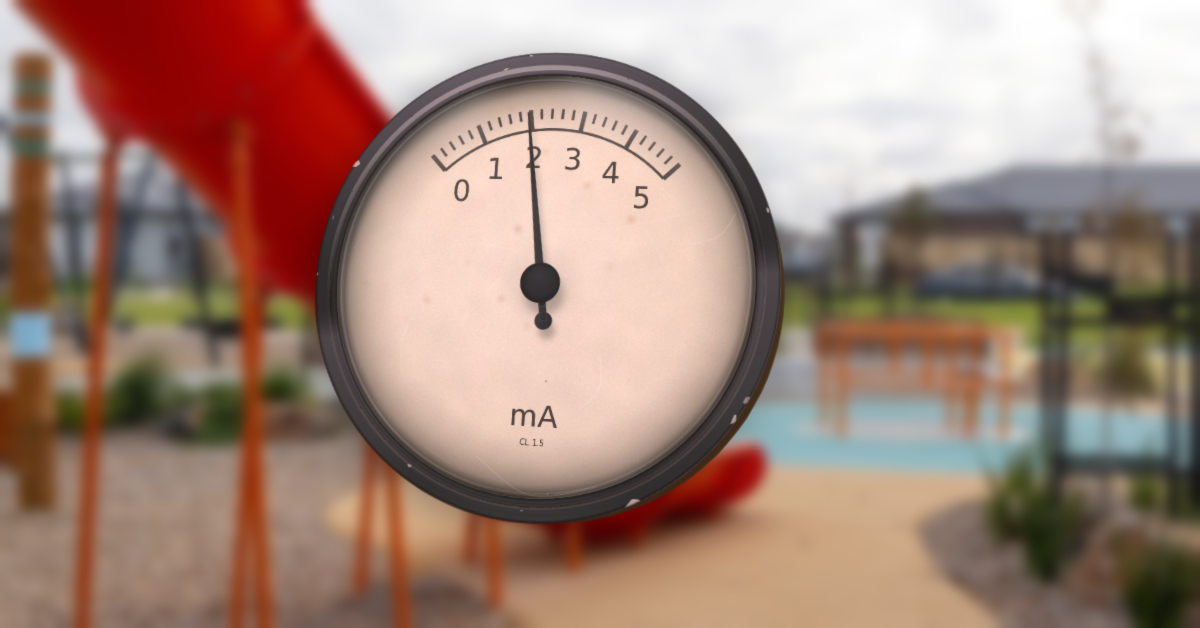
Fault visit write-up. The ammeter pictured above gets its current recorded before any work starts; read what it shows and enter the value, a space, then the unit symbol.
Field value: 2 mA
